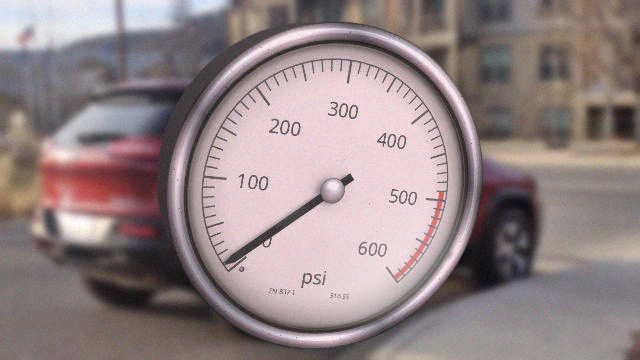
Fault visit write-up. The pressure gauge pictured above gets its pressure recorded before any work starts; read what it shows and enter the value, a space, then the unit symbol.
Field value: 10 psi
